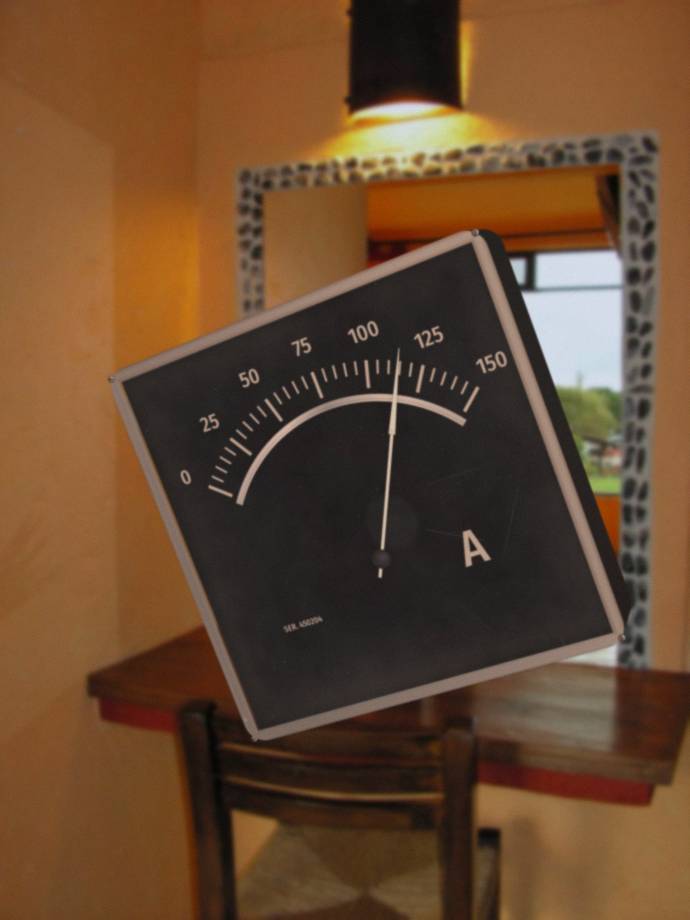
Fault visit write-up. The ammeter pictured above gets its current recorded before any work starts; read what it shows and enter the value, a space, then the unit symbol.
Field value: 115 A
